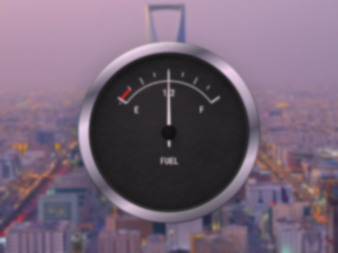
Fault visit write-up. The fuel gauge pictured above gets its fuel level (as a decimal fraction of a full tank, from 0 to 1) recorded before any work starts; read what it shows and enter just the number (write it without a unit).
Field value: 0.5
